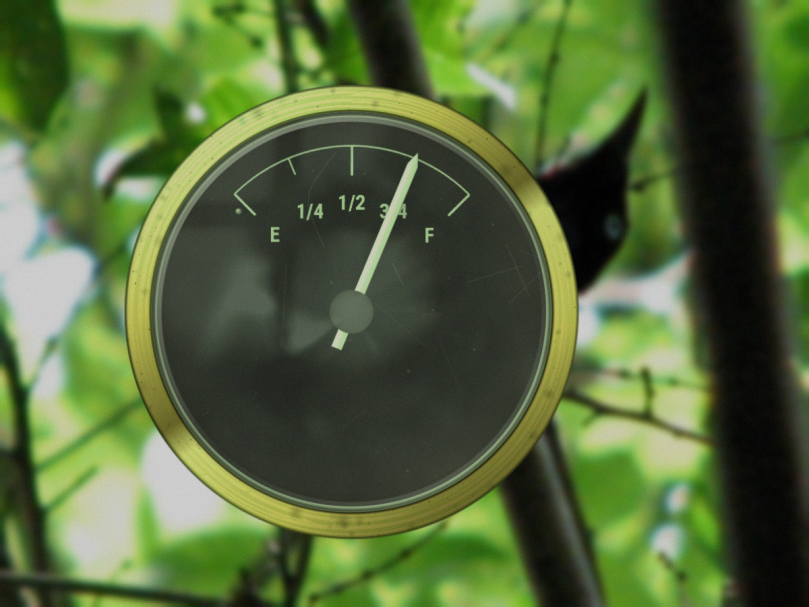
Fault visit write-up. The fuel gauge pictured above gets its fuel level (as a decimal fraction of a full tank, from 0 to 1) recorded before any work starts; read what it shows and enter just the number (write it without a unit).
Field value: 0.75
